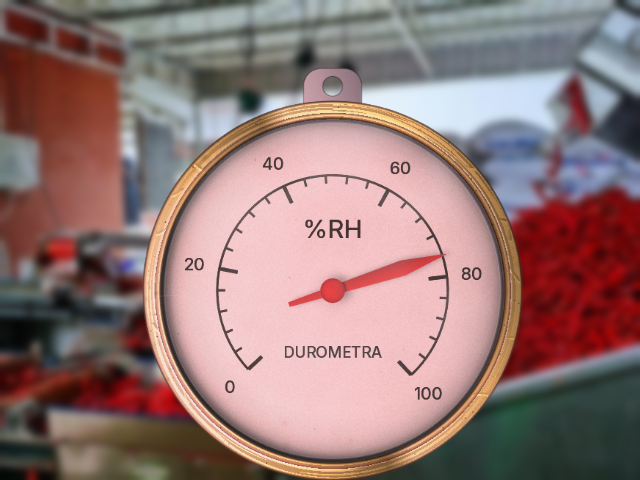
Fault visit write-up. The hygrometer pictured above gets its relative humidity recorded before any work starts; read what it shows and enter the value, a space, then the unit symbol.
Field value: 76 %
